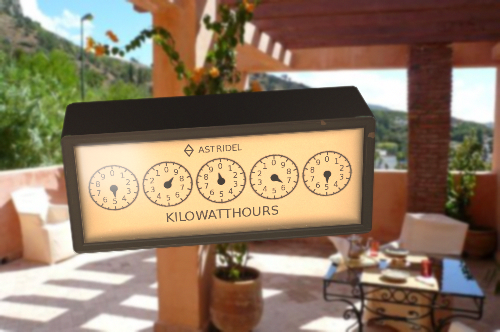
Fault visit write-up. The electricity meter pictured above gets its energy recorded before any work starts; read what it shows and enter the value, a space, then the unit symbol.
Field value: 48965 kWh
